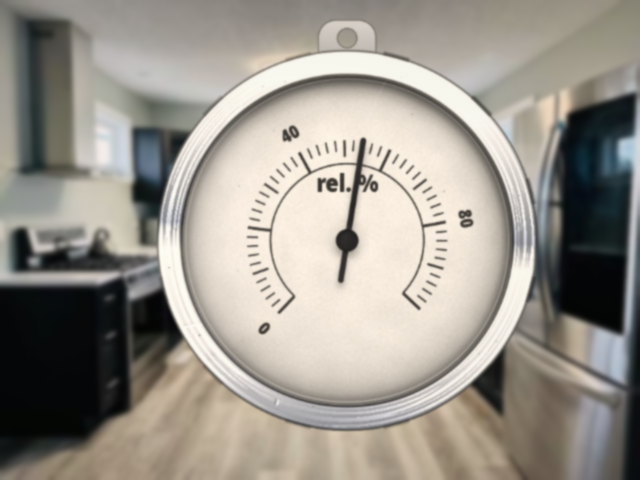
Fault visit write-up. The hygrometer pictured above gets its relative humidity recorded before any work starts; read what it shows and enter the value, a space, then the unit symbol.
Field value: 54 %
